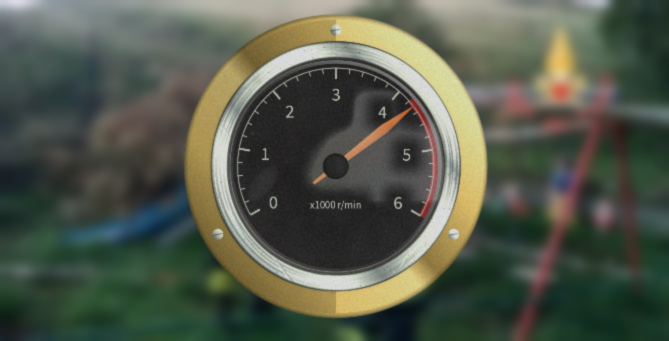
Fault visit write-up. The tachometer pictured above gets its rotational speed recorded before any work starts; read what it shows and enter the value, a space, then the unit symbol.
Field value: 4300 rpm
